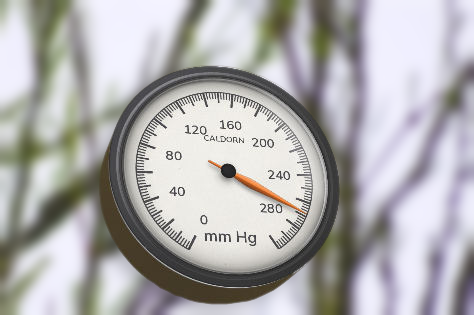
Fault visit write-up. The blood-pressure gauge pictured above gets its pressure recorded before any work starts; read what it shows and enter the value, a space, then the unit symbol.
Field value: 270 mmHg
